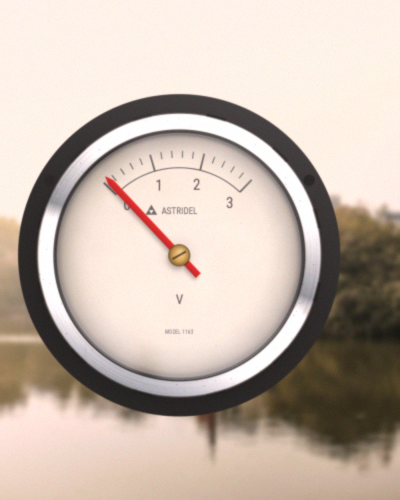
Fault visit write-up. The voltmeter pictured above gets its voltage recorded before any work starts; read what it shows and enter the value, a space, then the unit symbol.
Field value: 0.1 V
